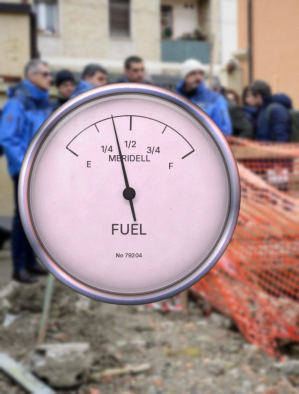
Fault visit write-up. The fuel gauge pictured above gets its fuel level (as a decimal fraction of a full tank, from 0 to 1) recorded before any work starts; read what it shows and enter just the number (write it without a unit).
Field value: 0.375
